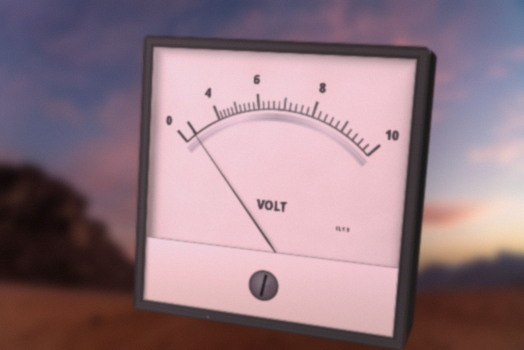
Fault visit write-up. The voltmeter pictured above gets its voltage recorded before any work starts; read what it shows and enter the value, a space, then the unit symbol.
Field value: 2 V
